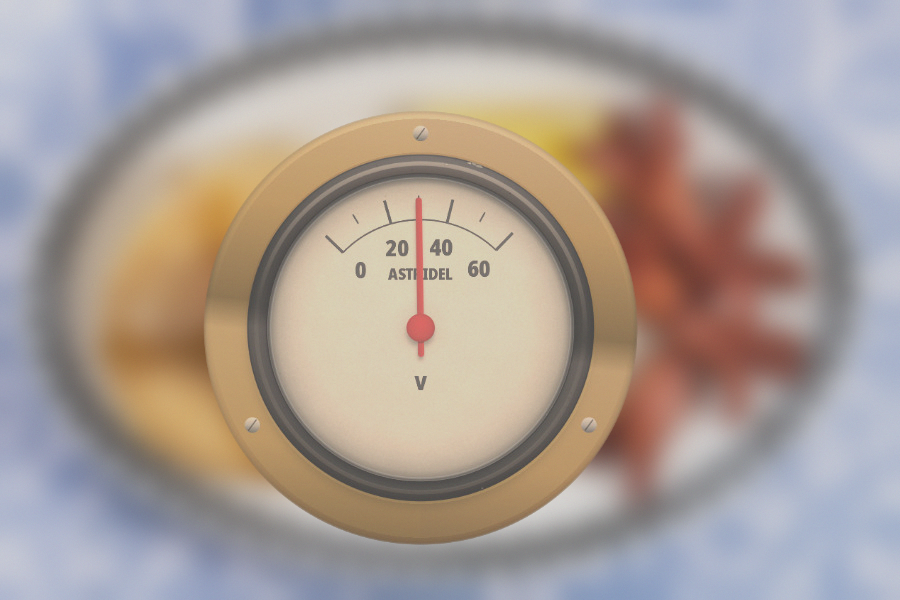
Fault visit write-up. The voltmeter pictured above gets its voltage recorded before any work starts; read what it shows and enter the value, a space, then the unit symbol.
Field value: 30 V
